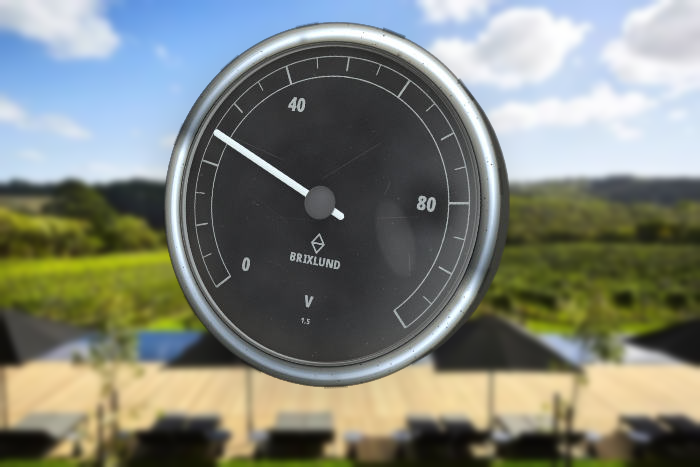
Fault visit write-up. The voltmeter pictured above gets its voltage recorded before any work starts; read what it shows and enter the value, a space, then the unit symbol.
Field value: 25 V
